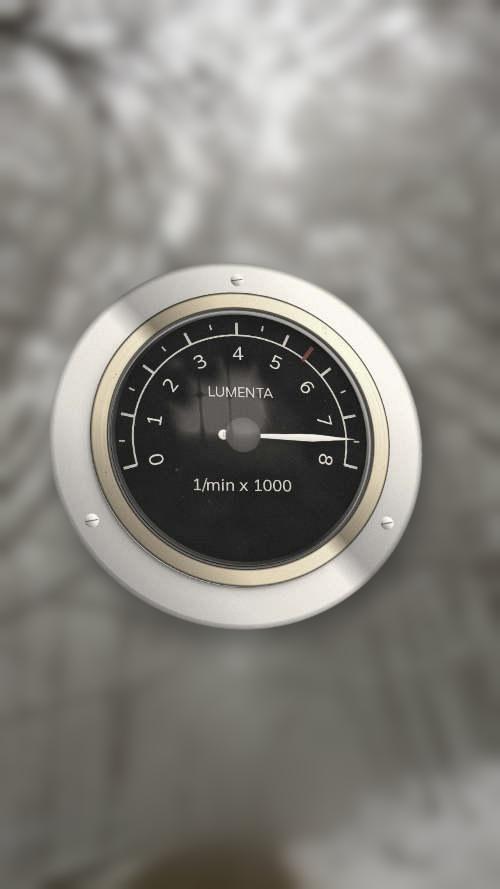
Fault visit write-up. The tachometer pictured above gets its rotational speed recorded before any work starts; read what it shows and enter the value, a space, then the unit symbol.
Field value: 7500 rpm
